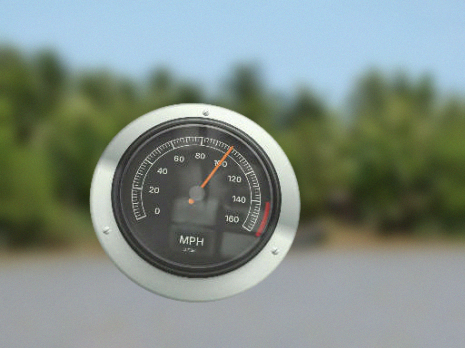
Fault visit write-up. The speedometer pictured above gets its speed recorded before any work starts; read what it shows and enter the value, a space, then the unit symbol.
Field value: 100 mph
